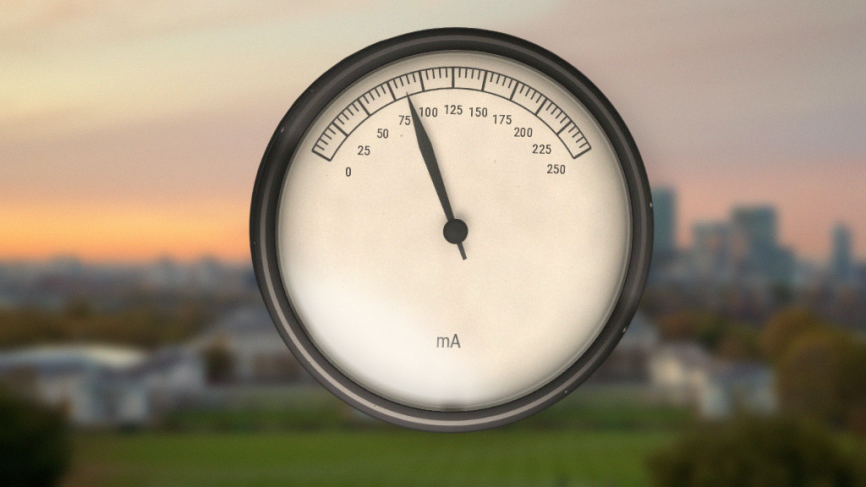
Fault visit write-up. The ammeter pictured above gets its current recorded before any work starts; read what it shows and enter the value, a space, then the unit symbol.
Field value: 85 mA
